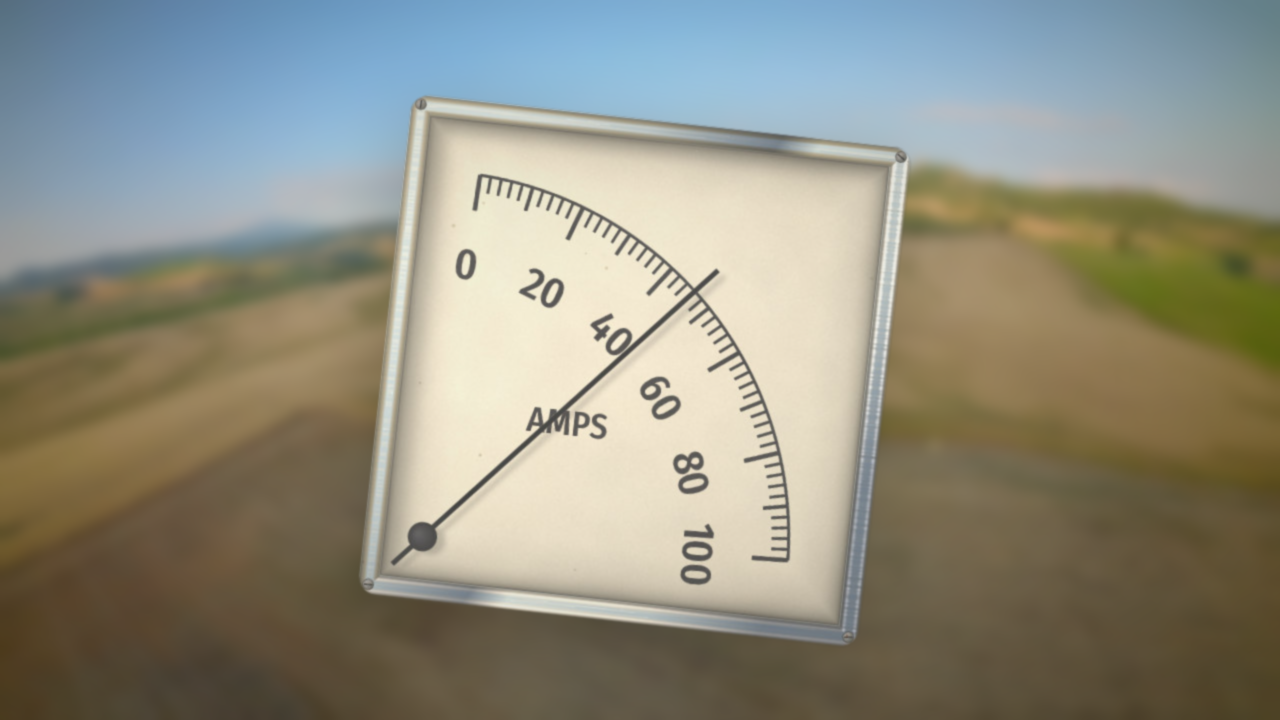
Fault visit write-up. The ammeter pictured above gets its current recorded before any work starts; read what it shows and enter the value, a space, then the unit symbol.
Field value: 46 A
